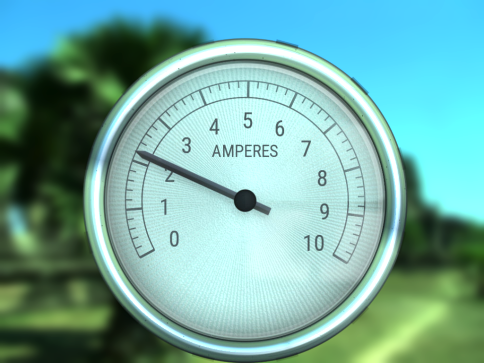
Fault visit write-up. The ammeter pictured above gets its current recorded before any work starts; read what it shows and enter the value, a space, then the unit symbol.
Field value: 2.2 A
